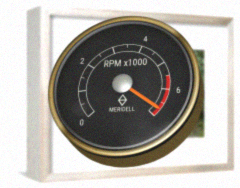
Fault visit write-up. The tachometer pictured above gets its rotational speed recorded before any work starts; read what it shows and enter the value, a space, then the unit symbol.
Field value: 6750 rpm
